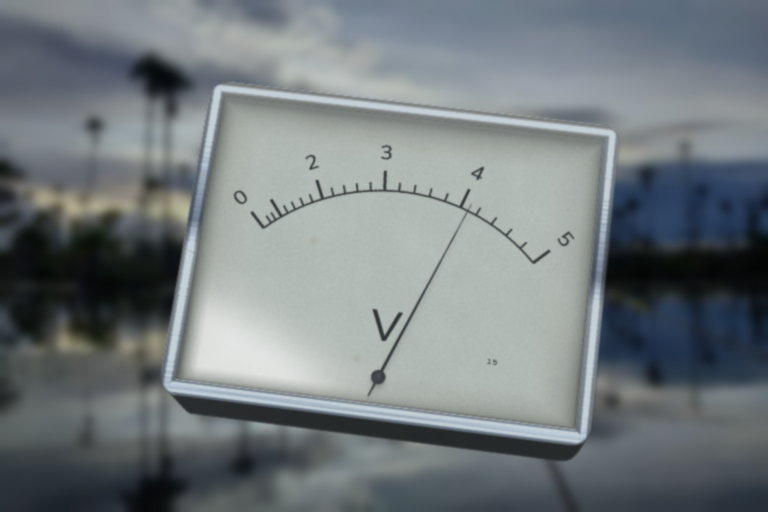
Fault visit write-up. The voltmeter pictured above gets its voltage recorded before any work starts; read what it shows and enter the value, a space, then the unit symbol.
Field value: 4.1 V
